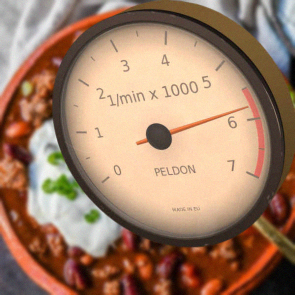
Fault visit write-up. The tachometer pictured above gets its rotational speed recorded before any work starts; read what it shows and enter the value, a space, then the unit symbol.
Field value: 5750 rpm
